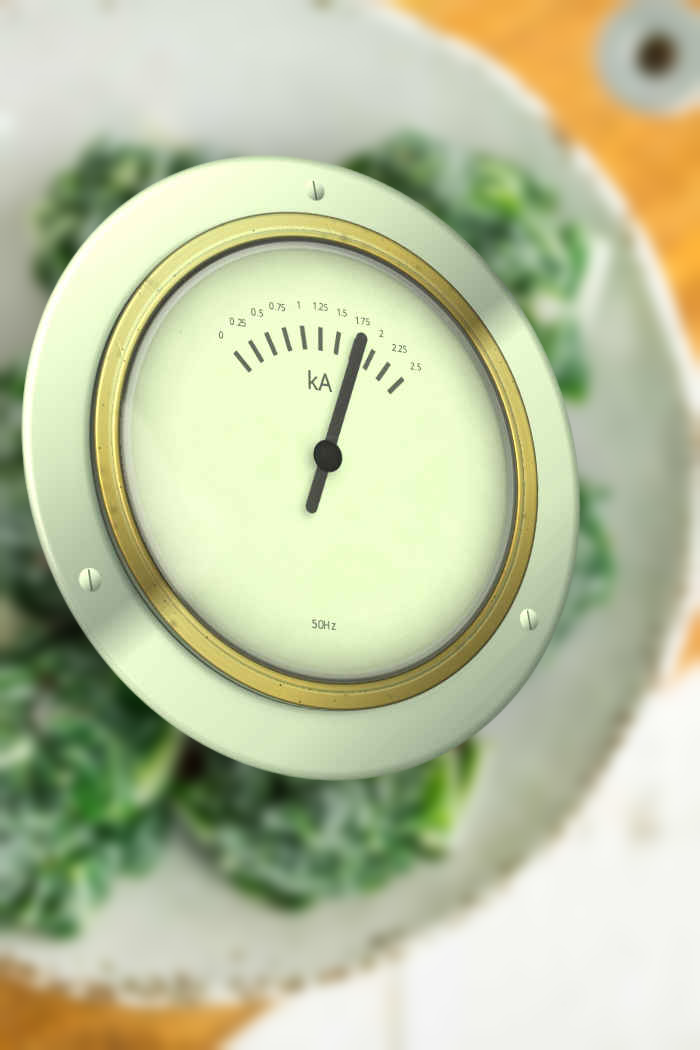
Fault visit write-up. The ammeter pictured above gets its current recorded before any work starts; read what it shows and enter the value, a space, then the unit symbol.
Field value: 1.75 kA
